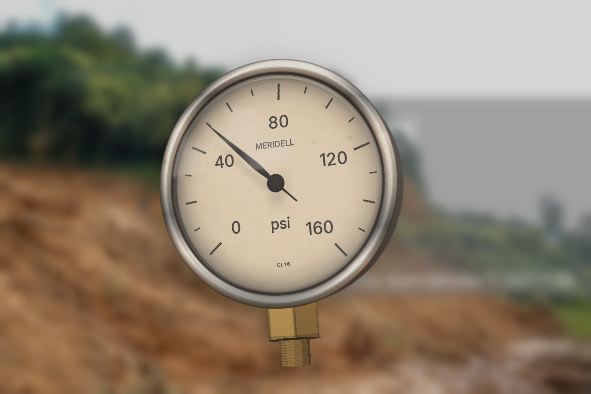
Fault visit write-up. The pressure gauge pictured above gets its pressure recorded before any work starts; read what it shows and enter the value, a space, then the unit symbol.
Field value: 50 psi
